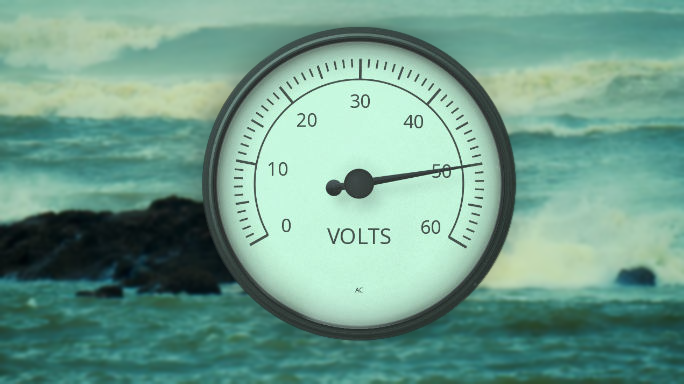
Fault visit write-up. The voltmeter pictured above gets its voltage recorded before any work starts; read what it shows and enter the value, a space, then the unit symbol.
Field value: 50 V
